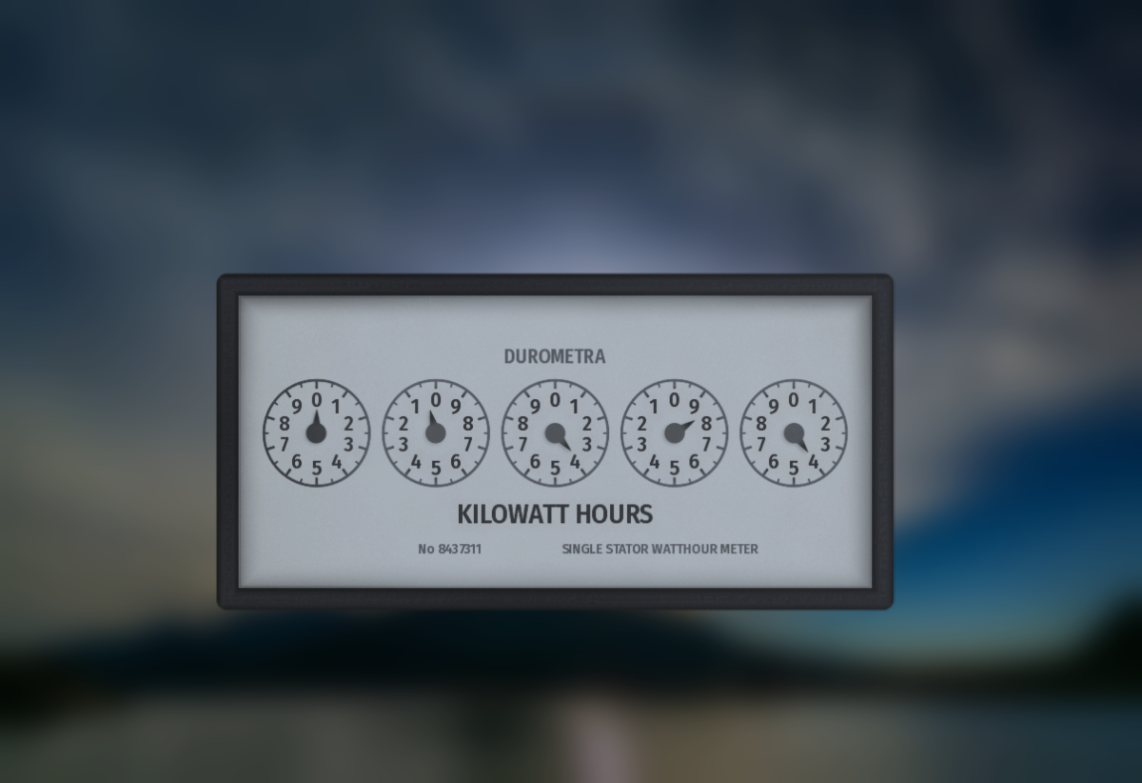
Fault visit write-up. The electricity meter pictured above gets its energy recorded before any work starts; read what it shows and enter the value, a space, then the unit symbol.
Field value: 384 kWh
